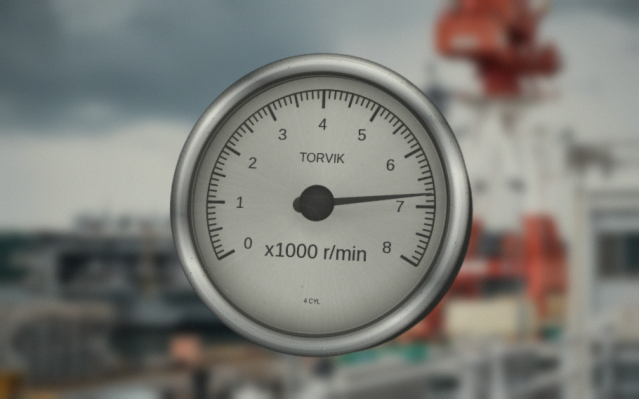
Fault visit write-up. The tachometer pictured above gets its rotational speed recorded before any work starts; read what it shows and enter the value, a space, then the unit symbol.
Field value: 6800 rpm
